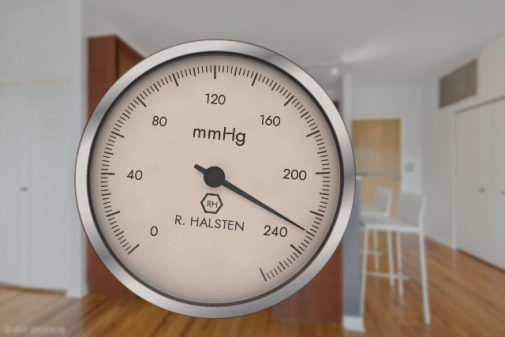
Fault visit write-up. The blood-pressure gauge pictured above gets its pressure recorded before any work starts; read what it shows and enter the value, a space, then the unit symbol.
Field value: 230 mmHg
